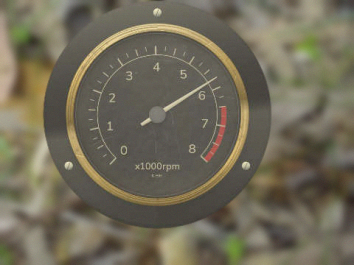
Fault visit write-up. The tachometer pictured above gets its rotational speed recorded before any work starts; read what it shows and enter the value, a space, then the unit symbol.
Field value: 5750 rpm
